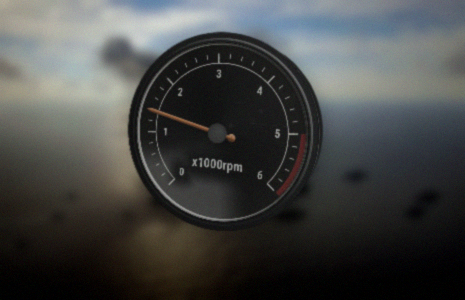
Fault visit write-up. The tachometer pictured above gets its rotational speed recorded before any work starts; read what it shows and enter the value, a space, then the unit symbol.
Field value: 1400 rpm
